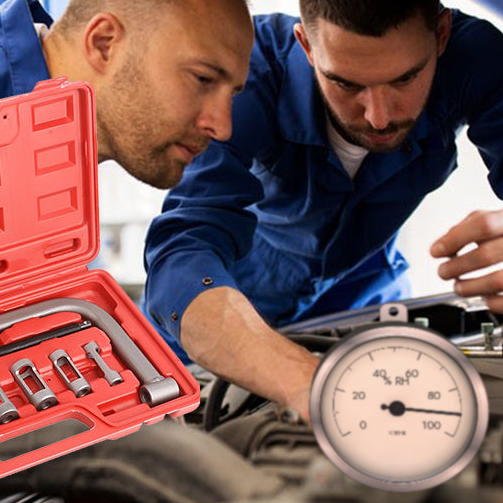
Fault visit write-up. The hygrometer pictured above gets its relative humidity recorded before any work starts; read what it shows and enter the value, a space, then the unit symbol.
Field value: 90 %
